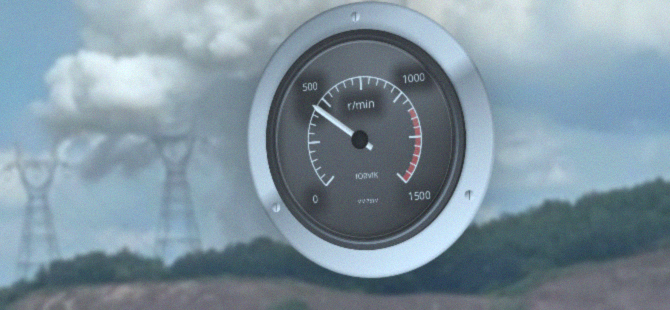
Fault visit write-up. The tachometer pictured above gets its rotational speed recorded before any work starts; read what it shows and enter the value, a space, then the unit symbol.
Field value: 450 rpm
